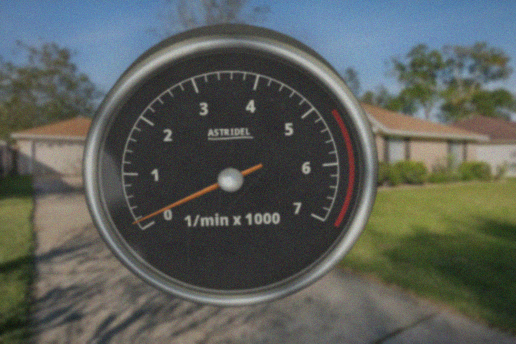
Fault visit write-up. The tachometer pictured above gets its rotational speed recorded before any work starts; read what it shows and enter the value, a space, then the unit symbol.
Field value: 200 rpm
